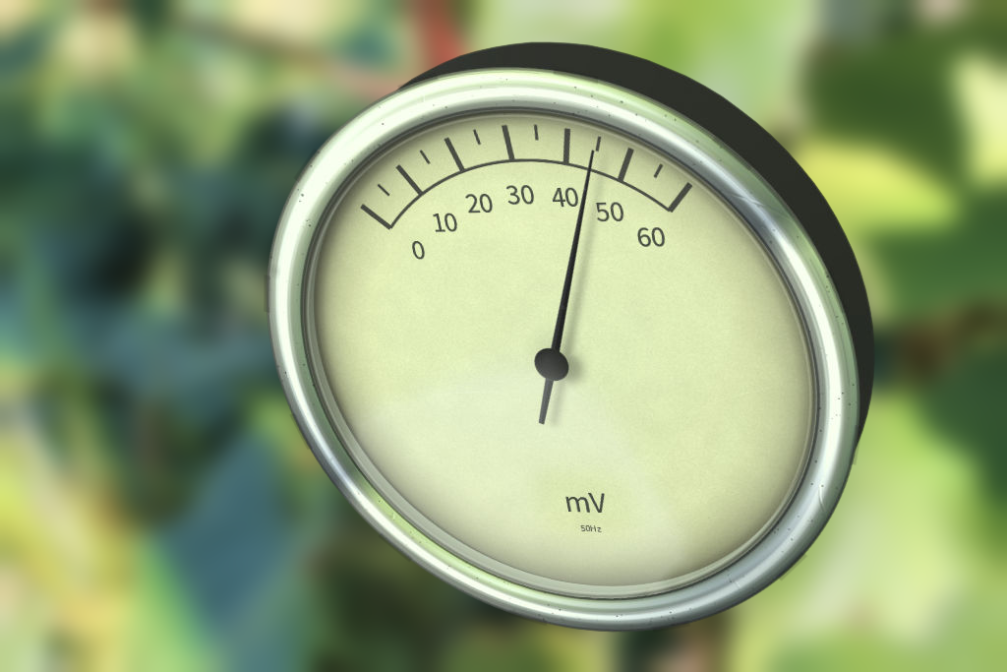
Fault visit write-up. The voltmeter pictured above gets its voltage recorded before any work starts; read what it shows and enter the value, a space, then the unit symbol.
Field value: 45 mV
